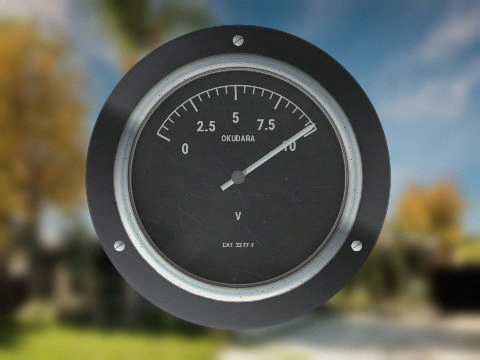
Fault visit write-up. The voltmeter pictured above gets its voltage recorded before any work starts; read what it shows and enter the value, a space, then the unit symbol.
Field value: 9.75 V
